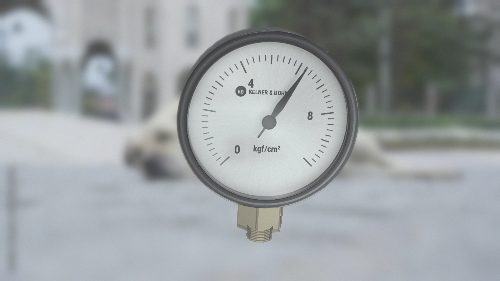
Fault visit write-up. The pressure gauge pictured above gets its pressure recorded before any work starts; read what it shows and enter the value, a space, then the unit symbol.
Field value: 6.2 kg/cm²
